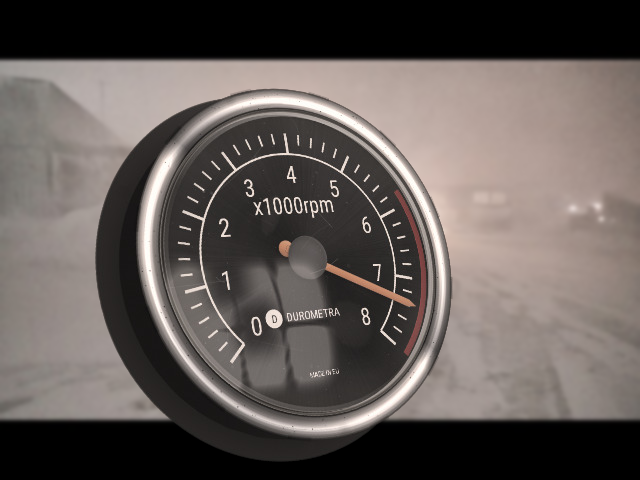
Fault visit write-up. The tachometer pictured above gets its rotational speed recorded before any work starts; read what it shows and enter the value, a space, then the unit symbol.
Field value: 7400 rpm
